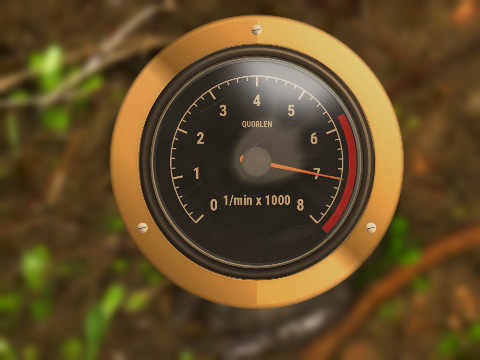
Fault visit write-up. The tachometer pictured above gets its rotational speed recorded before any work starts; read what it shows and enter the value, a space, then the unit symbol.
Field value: 7000 rpm
